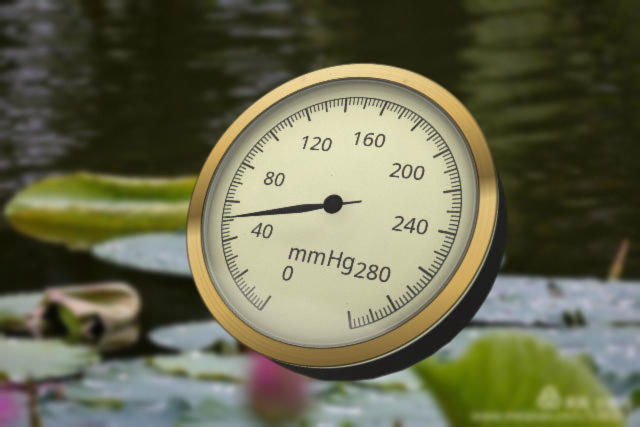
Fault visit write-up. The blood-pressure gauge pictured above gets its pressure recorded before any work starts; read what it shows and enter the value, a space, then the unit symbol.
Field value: 50 mmHg
